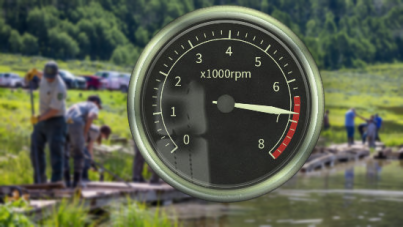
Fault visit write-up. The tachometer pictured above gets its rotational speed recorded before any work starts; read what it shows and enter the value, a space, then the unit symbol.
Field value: 6800 rpm
